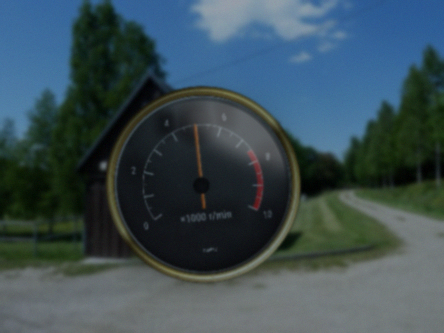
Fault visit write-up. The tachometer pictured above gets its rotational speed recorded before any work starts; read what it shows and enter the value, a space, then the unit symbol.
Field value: 5000 rpm
